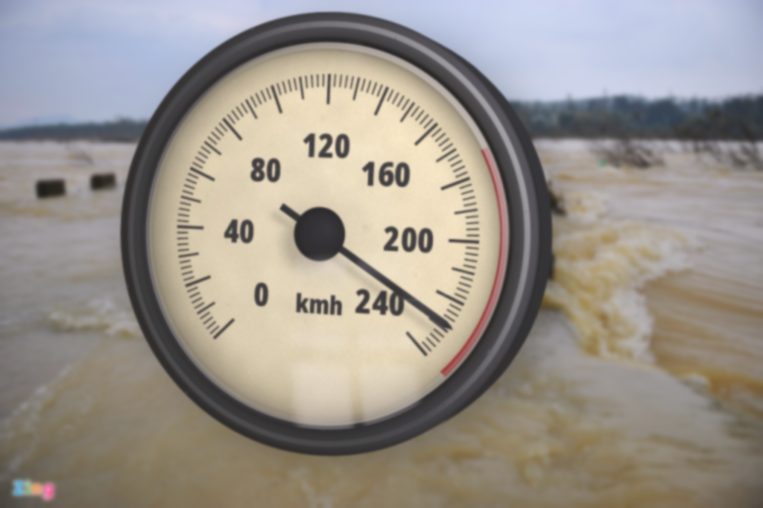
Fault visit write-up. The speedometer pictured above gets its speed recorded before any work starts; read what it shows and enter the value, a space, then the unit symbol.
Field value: 228 km/h
